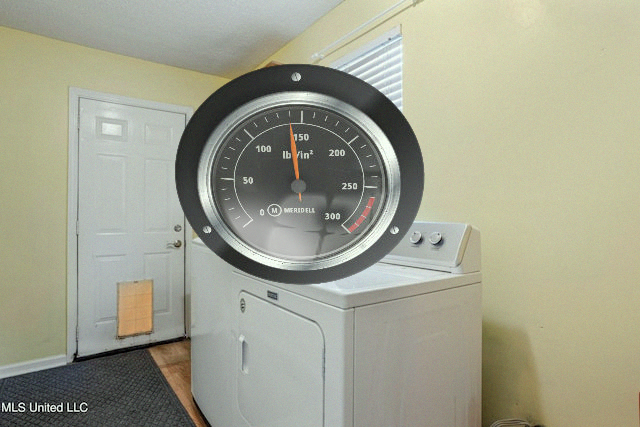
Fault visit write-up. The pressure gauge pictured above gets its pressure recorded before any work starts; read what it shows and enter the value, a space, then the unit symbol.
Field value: 140 psi
